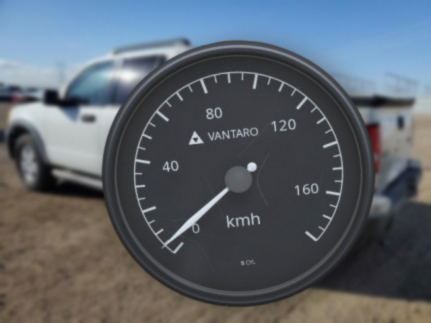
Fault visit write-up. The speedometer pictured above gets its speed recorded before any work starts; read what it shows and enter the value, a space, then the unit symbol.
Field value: 5 km/h
